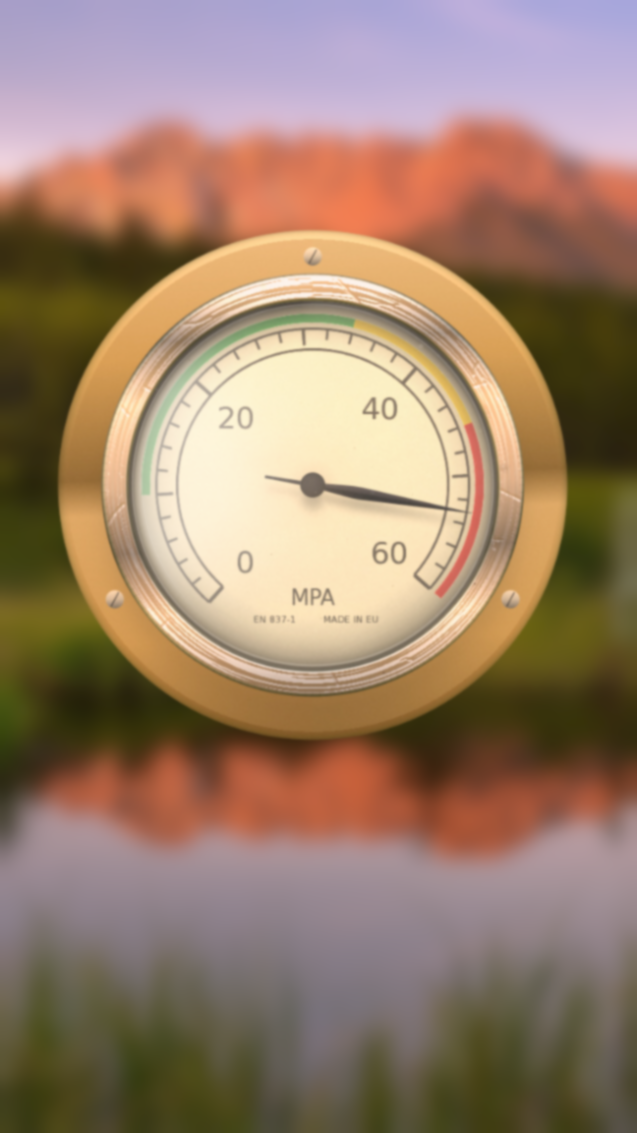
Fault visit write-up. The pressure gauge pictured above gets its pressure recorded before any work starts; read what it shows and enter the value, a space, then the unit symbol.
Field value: 53 MPa
